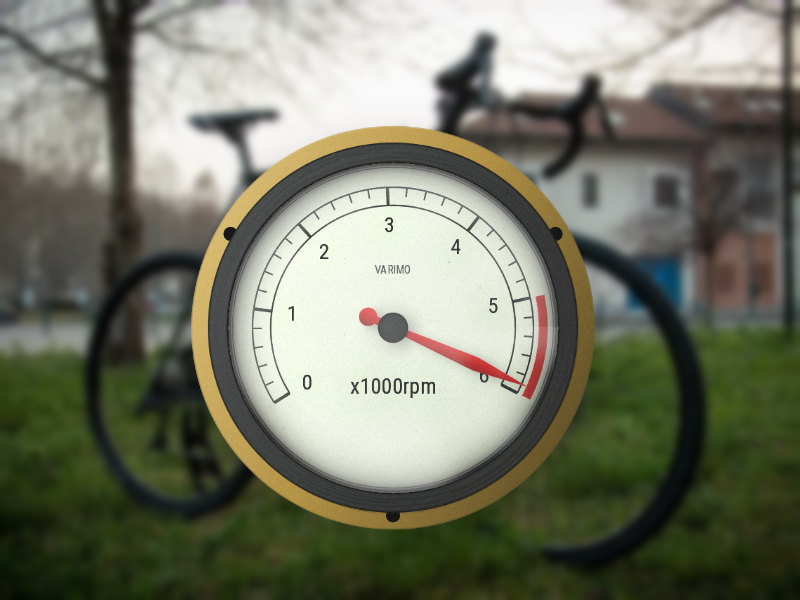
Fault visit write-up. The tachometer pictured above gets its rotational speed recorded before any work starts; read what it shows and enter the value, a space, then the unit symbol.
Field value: 5900 rpm
